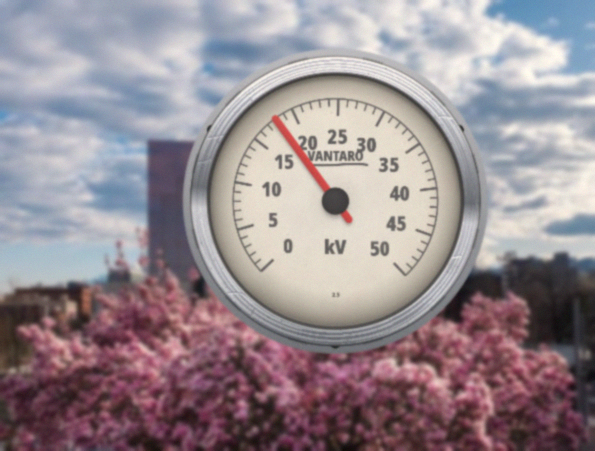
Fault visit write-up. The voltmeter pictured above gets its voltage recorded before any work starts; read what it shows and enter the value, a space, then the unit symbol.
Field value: 18 kV
